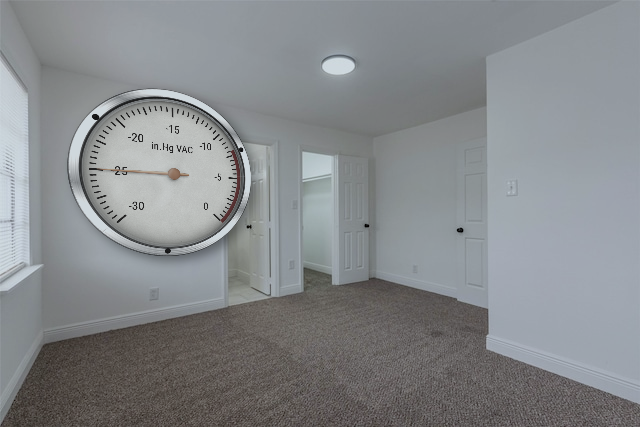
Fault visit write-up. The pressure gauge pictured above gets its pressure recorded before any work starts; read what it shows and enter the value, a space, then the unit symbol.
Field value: -25 inHg
